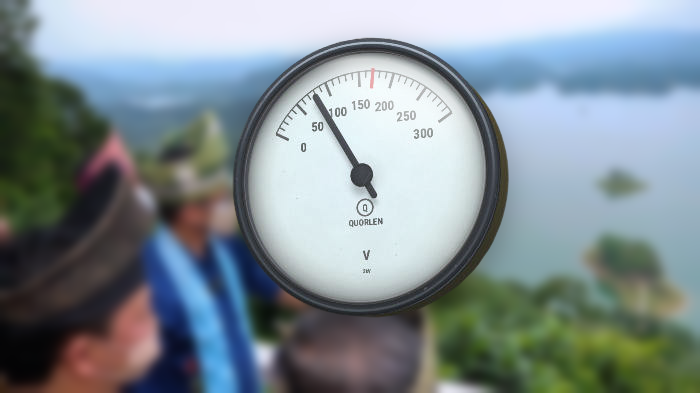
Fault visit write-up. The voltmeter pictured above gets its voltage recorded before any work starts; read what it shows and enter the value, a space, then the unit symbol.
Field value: 80 V
